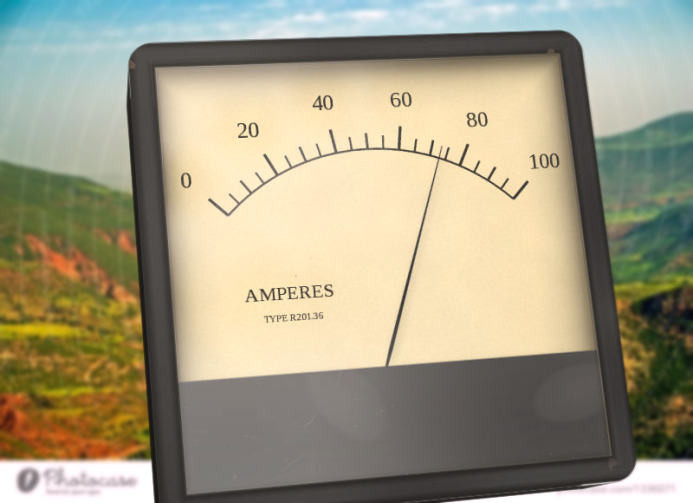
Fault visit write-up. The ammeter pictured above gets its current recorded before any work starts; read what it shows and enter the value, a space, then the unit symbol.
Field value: 72.5 A
